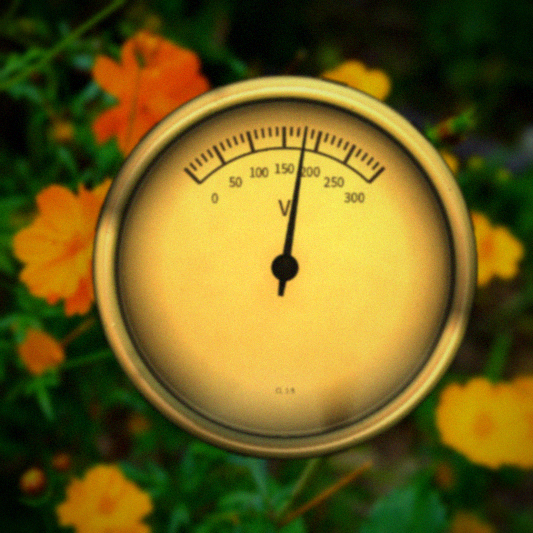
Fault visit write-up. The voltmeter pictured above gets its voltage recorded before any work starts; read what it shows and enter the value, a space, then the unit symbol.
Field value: 180 V
